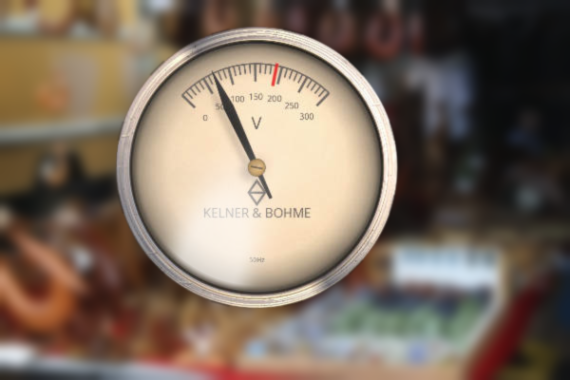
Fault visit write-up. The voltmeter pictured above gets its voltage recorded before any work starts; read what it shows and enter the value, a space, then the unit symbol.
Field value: 70 V
